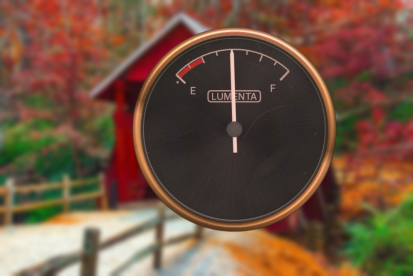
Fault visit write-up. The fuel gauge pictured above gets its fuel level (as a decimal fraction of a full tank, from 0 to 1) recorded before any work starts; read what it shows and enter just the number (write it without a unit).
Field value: 0.5
